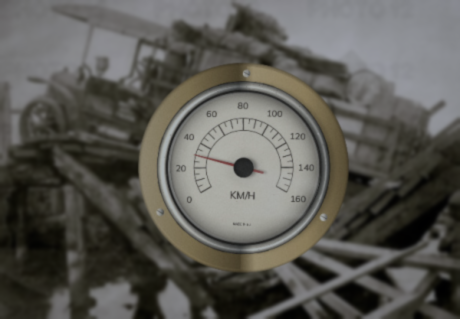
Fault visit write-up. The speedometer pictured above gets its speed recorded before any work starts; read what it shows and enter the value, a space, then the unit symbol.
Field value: 30 km/h
